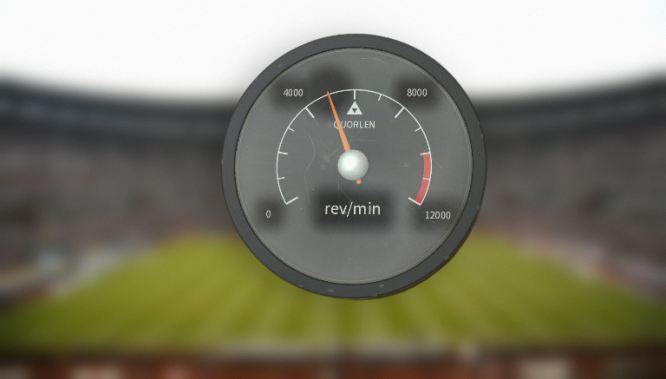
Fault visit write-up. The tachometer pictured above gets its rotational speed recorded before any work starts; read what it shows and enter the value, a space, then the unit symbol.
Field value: 5000 rpm
